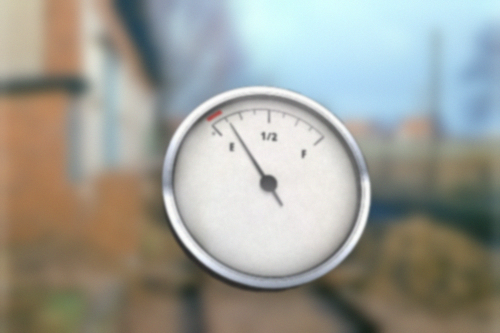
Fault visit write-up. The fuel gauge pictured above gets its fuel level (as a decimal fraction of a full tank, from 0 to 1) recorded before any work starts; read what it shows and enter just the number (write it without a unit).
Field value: 0.125
